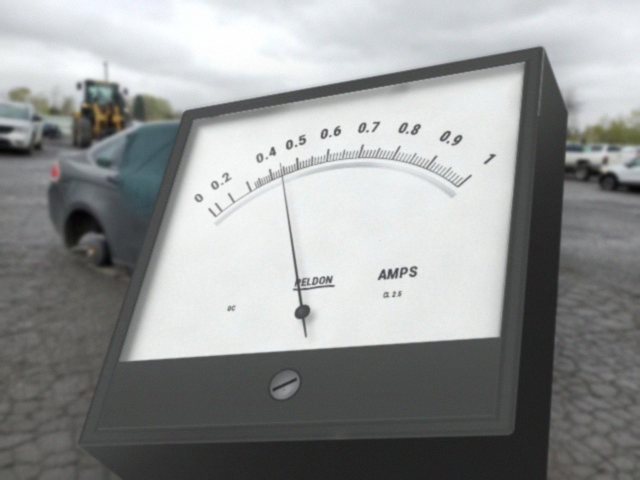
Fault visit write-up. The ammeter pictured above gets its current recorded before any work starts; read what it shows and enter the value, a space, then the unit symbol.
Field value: 0.45 A
